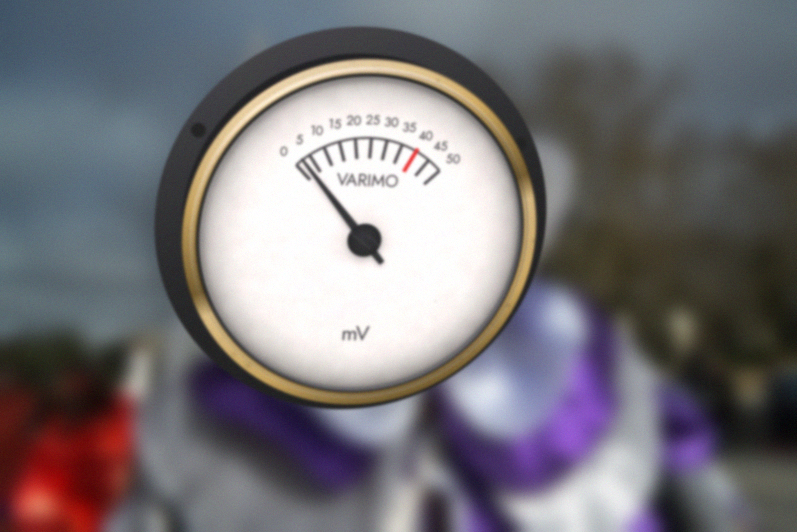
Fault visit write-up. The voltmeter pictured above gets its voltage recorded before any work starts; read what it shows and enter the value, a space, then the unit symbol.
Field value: 2.5 mV
